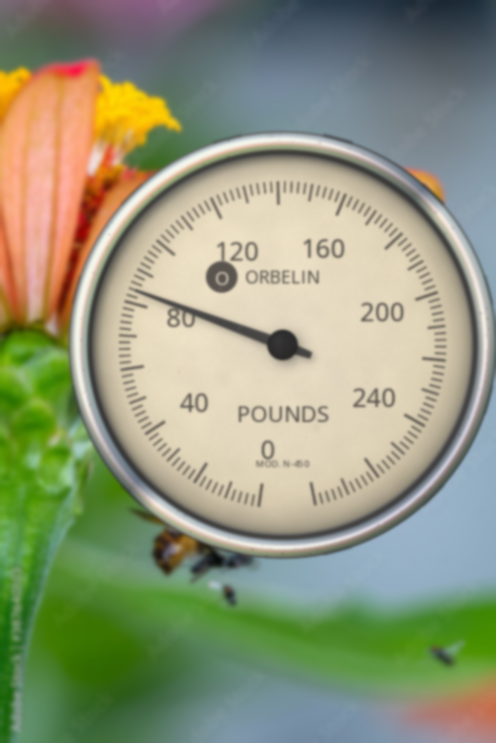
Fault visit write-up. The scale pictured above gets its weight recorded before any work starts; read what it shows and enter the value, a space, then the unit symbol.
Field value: 84 lb
